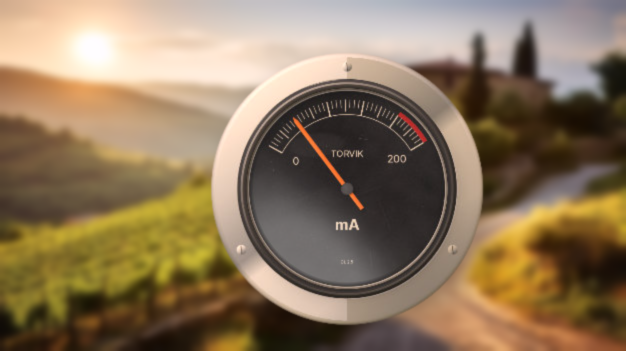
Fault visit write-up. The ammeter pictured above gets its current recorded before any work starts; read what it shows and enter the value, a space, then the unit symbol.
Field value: 40 mA
